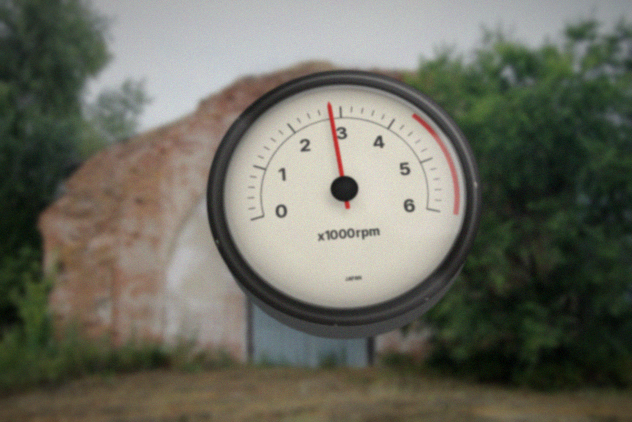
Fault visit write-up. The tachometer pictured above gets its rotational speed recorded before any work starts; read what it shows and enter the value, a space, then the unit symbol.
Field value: 2800 rpm
